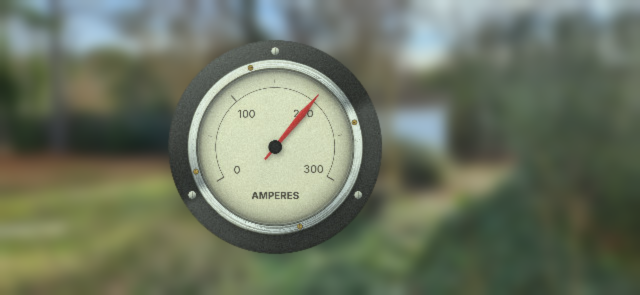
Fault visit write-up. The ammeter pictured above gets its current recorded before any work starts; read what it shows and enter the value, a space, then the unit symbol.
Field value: 200 A
